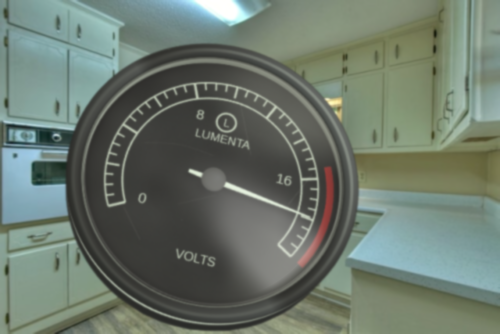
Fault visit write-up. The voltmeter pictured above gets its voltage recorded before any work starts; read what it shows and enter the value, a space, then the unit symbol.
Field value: 18 V
